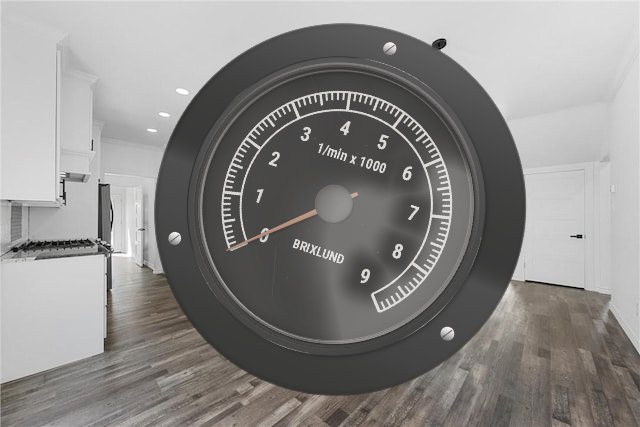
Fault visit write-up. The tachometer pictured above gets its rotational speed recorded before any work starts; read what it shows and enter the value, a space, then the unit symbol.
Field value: 0 rpm
